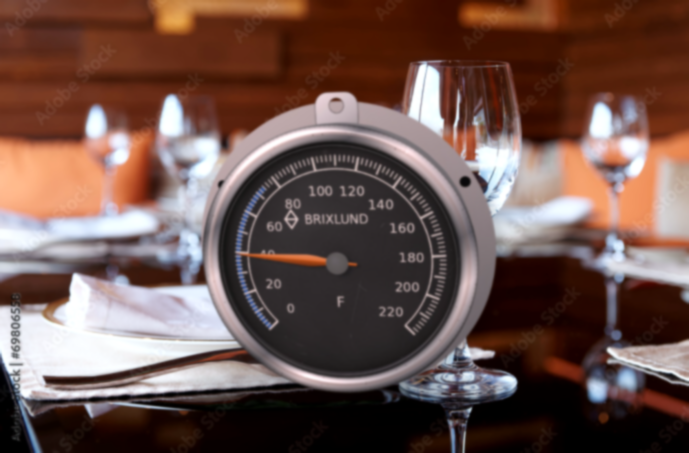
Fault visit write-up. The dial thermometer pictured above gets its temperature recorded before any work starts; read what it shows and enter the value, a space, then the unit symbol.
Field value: 40 °F
